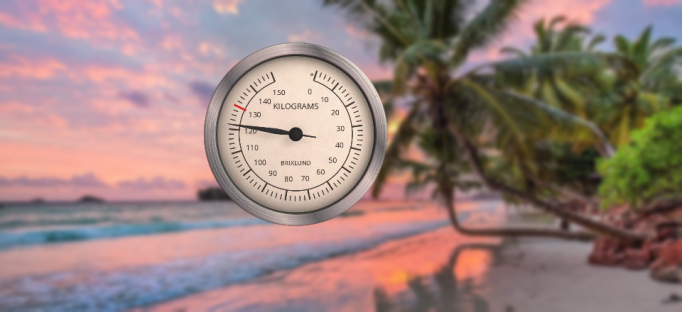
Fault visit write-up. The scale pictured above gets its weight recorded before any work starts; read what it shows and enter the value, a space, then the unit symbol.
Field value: 122 kg
